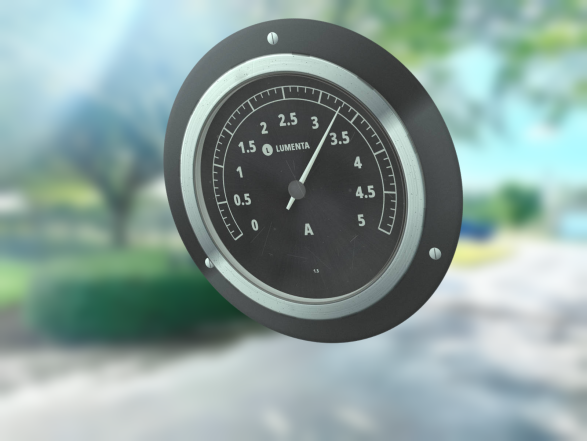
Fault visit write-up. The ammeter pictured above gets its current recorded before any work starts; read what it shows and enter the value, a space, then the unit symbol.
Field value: 3.3 A
